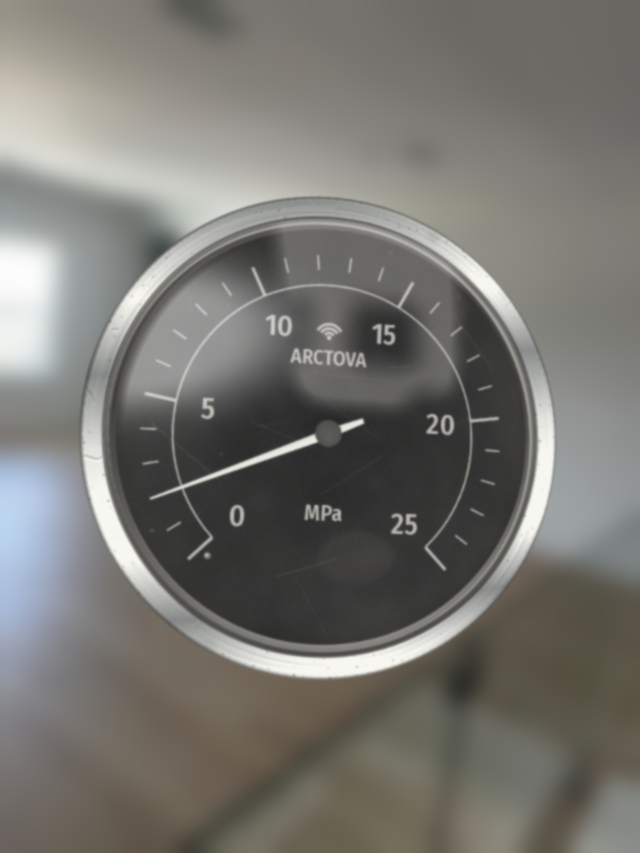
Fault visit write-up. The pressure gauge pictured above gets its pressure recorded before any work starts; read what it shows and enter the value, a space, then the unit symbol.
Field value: 2 MPa
